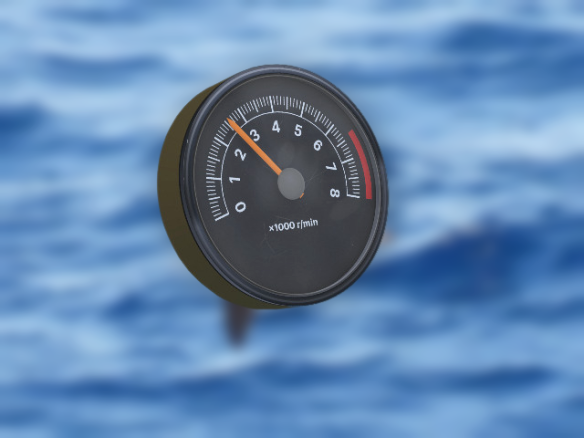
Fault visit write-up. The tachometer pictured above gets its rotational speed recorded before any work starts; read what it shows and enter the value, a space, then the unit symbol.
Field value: 2500 rpm
